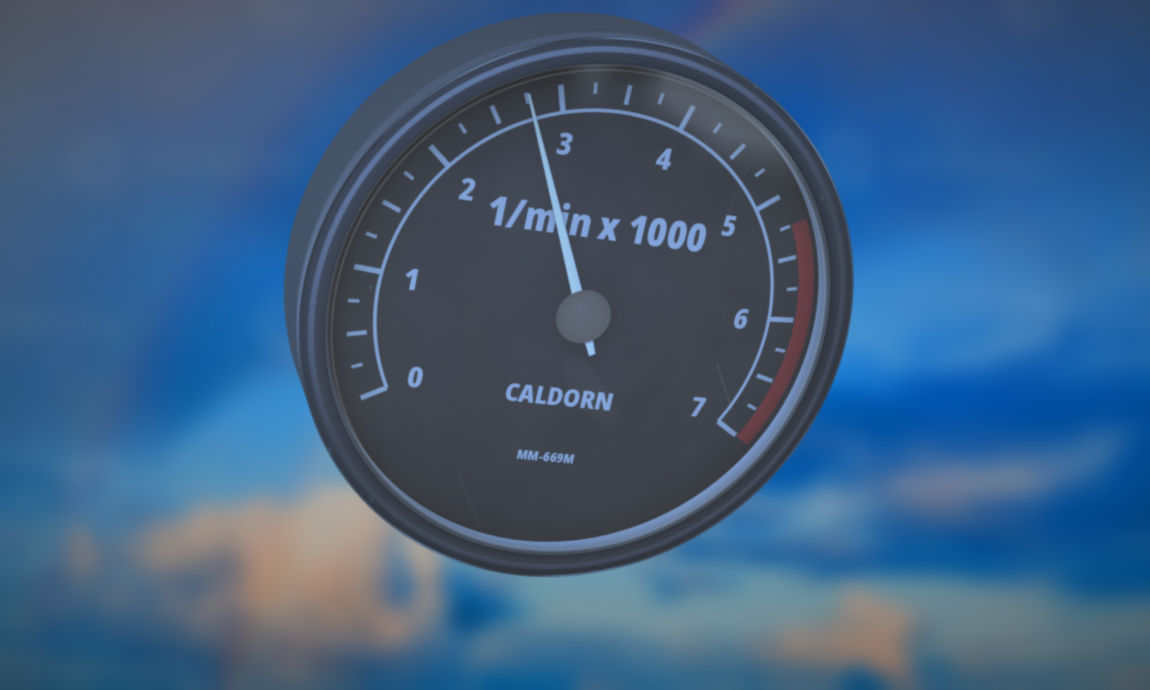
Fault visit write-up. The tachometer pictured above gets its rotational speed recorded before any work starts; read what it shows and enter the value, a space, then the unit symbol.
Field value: 2750 rpm
